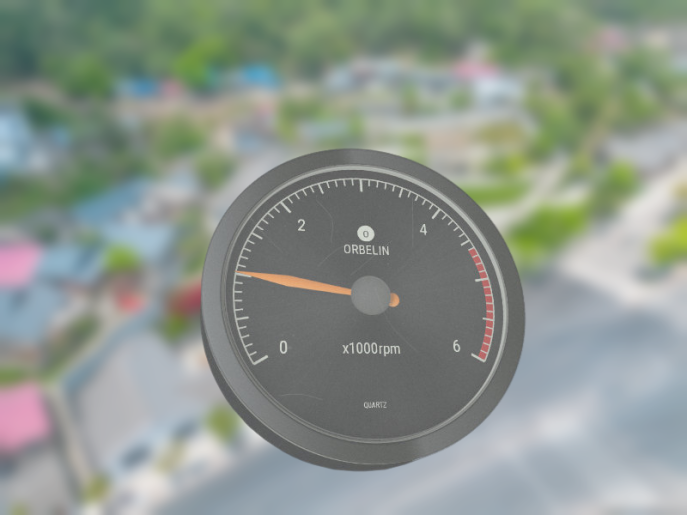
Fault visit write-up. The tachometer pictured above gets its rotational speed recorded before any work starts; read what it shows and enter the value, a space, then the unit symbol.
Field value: 1000 rpm
